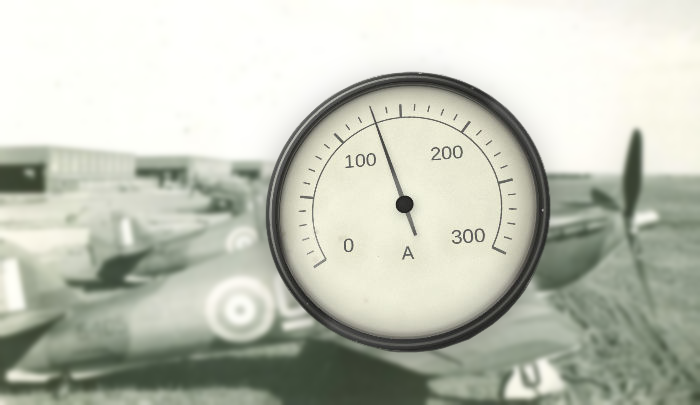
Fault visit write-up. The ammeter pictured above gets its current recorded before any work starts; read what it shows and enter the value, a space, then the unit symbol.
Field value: 130 A
